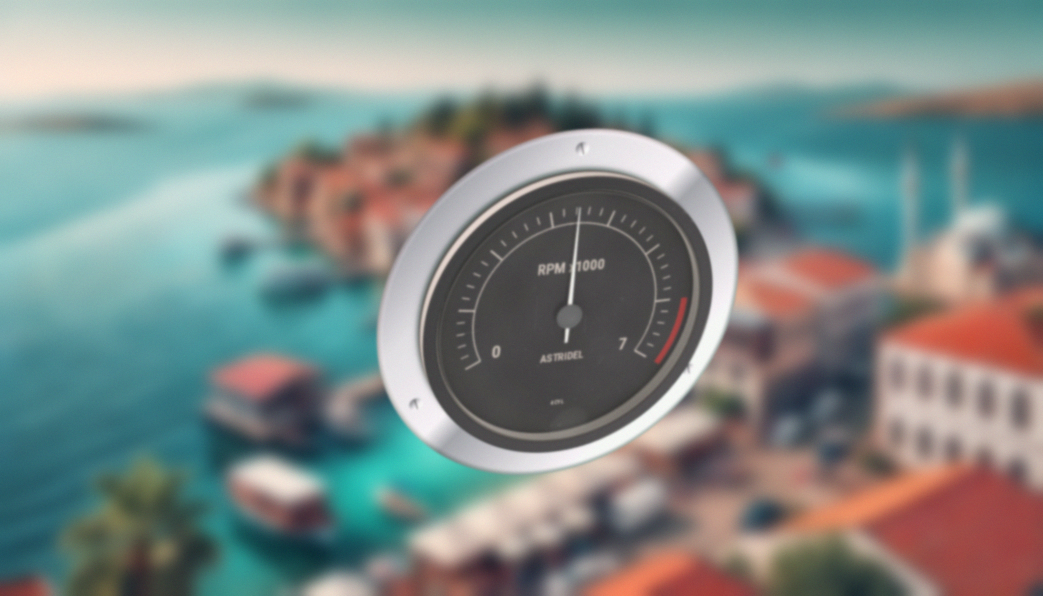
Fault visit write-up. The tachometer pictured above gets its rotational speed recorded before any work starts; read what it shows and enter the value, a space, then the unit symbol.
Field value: 3400 rpm
